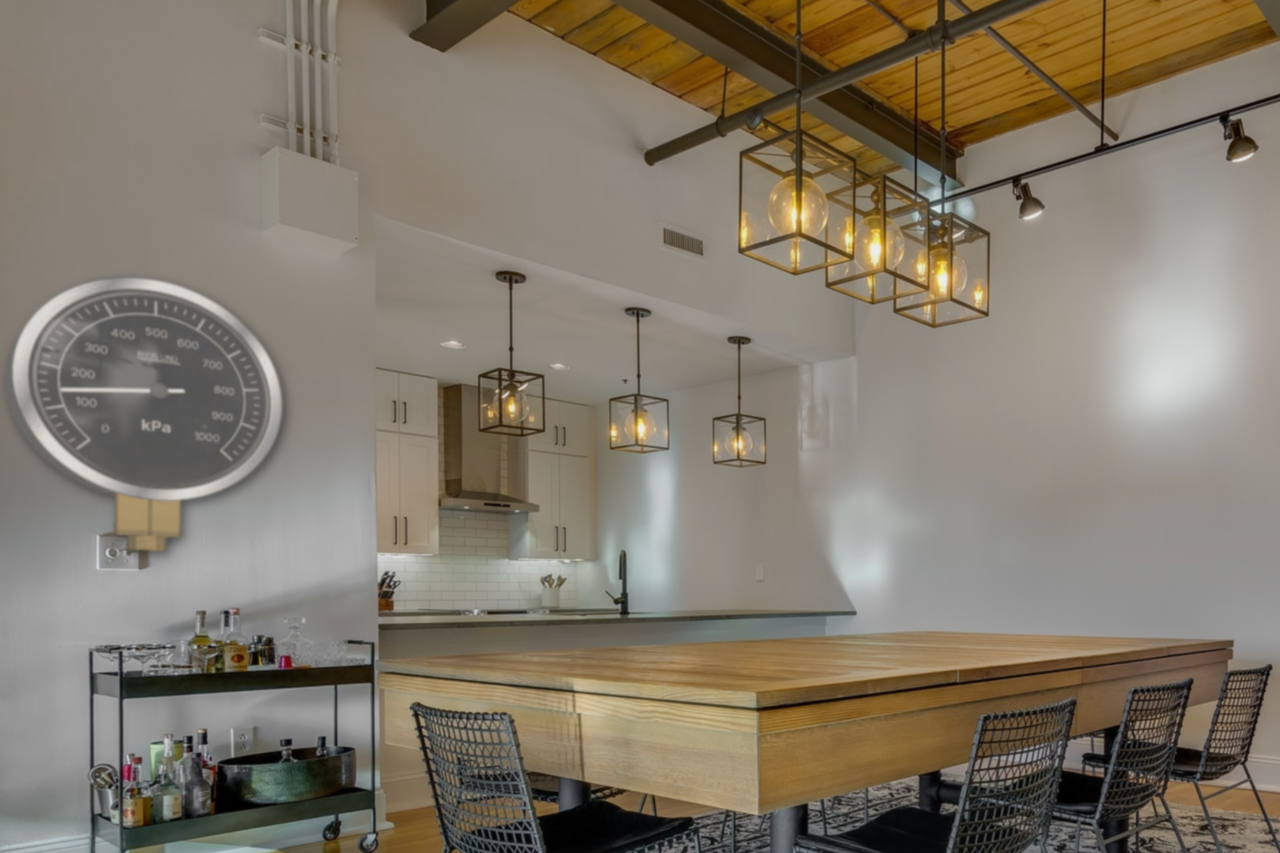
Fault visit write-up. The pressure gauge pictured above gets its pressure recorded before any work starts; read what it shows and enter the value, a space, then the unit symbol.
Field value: 140 kPa
